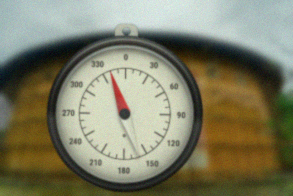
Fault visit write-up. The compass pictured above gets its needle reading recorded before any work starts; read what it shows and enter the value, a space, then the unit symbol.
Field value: 340 °
